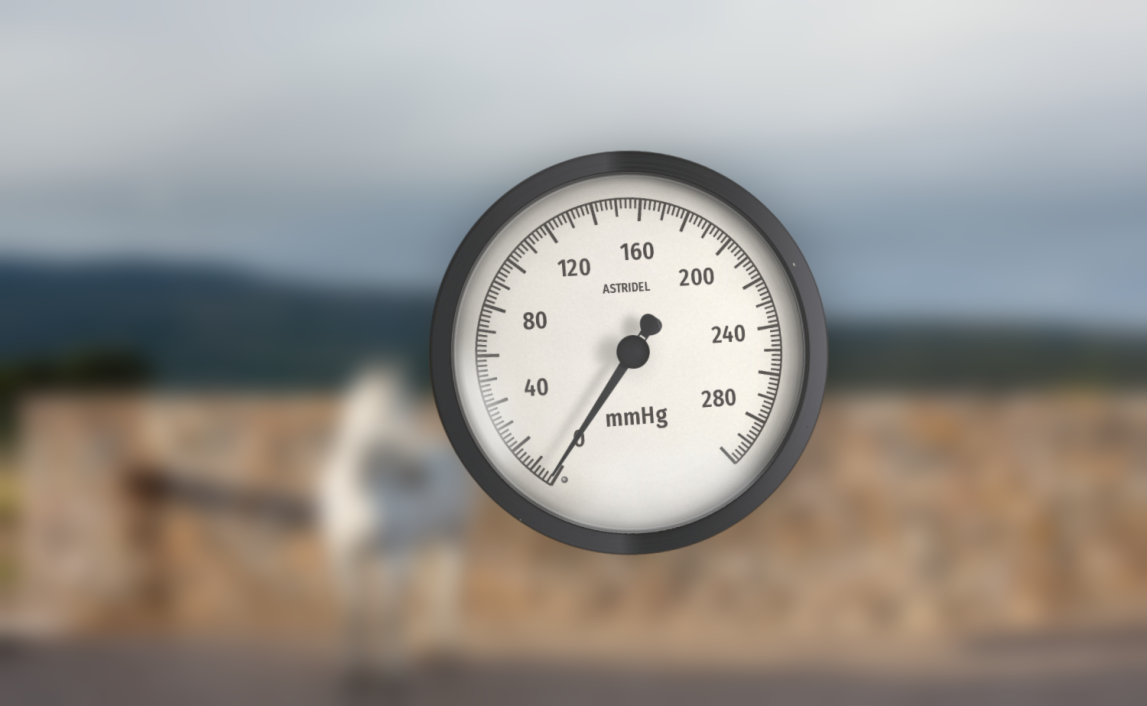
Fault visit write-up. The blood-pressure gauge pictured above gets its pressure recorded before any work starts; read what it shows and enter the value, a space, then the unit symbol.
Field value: 2 mmHg
